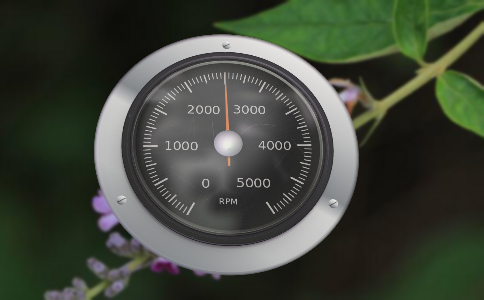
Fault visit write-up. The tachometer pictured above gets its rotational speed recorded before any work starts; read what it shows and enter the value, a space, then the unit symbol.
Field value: 2500 rpm
